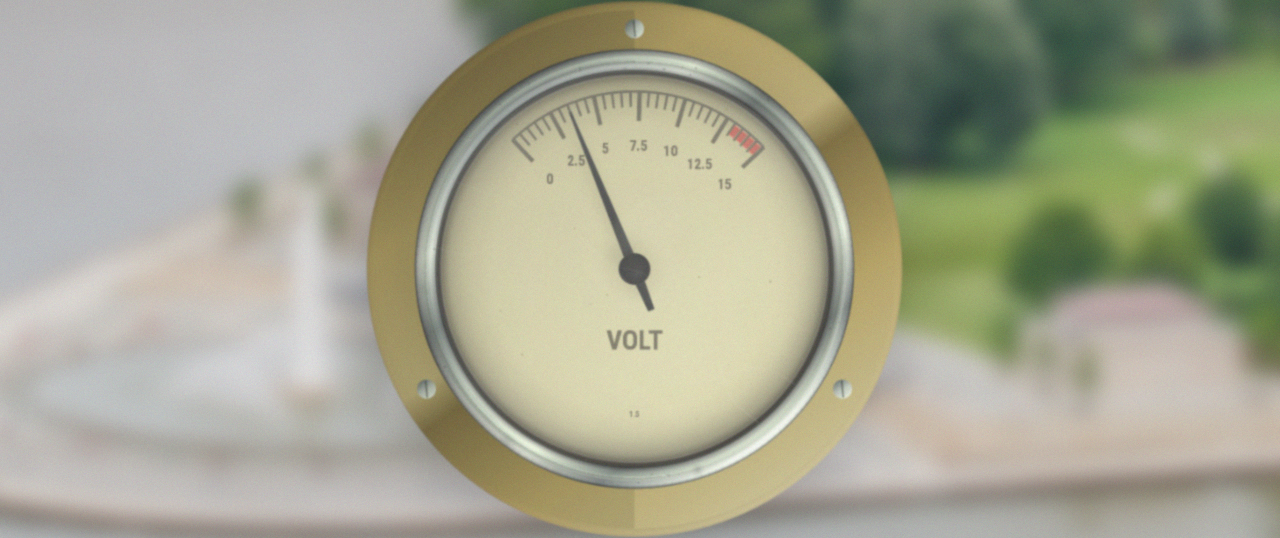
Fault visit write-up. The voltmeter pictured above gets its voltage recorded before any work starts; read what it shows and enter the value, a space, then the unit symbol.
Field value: 3.5 V
